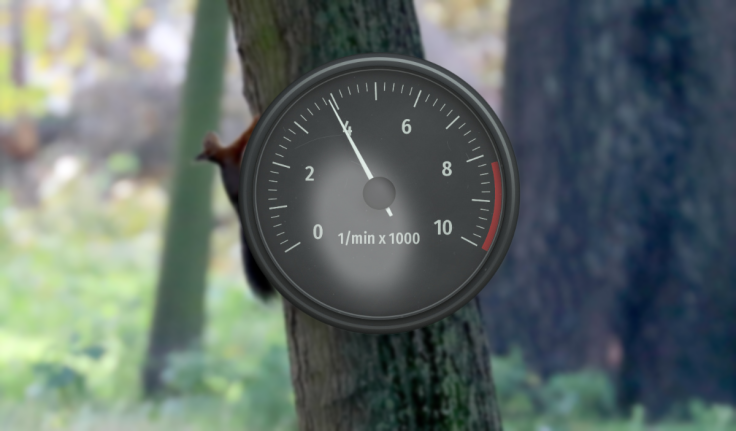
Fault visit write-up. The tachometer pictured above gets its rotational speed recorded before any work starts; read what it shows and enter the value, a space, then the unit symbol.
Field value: 3900 rpm
